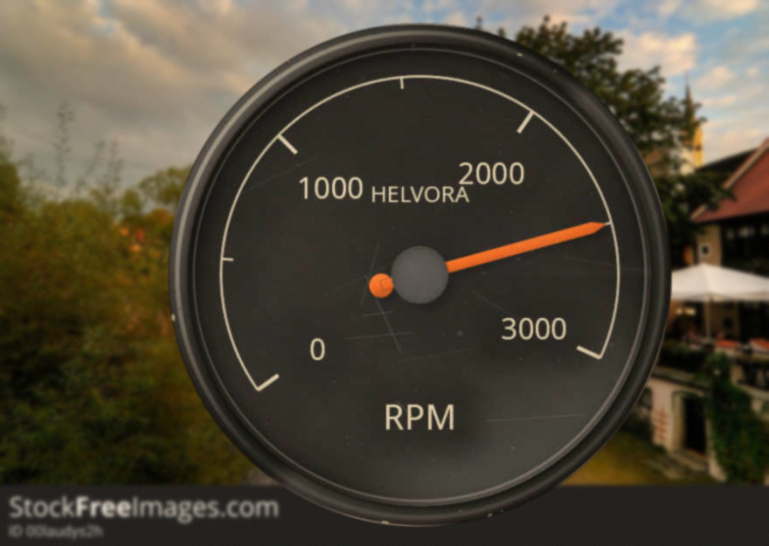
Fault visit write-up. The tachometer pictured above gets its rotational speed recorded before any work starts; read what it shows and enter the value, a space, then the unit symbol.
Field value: 2500 rpm
